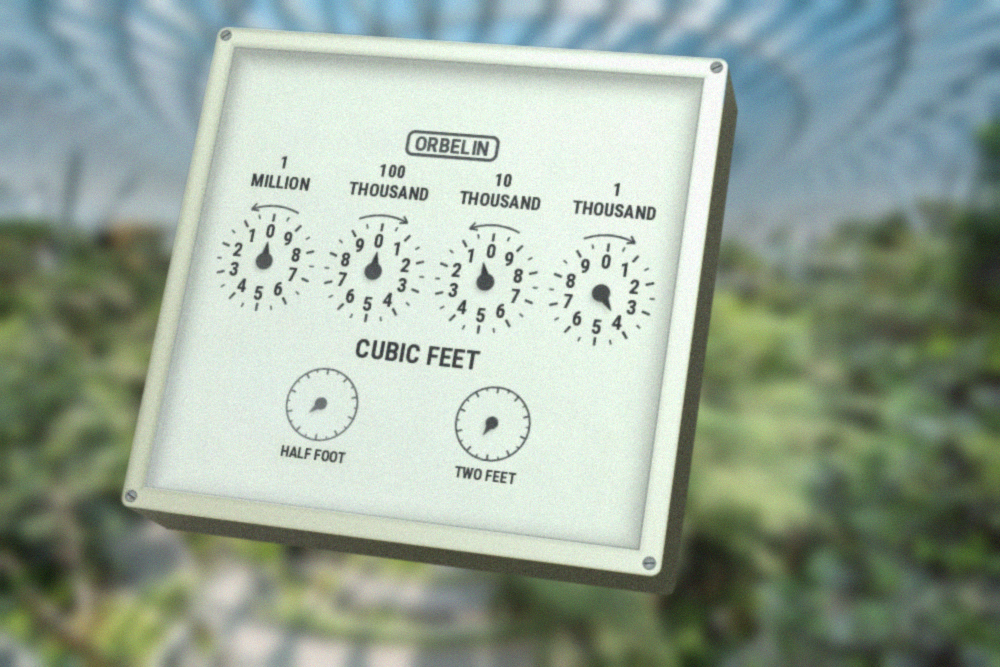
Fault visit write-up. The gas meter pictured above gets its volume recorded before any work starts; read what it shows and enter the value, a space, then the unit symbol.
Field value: 400 ft³
